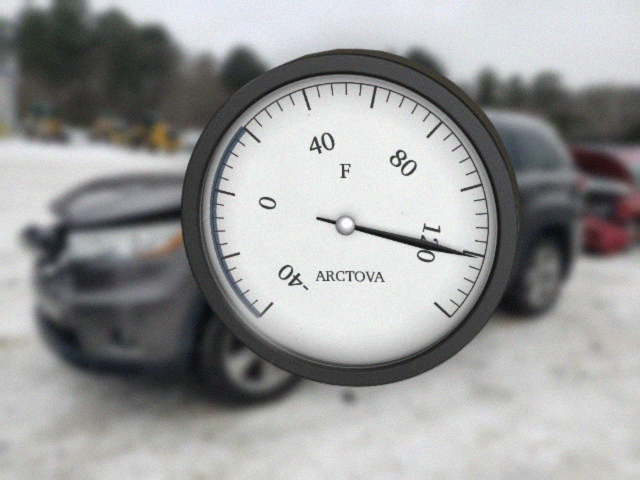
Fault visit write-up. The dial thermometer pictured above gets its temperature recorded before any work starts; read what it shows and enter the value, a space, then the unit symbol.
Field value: 120 °F
